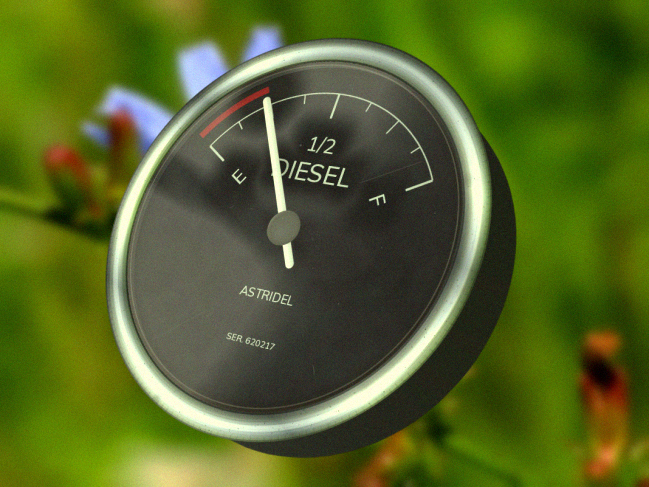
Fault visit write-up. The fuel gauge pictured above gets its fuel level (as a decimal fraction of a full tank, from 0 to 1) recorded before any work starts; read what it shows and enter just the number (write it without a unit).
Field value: 0.25
